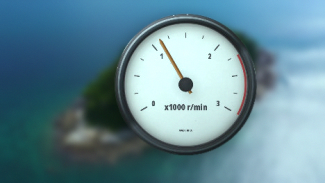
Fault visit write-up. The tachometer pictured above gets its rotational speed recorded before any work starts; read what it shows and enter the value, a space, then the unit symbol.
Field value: 1125 rpm
